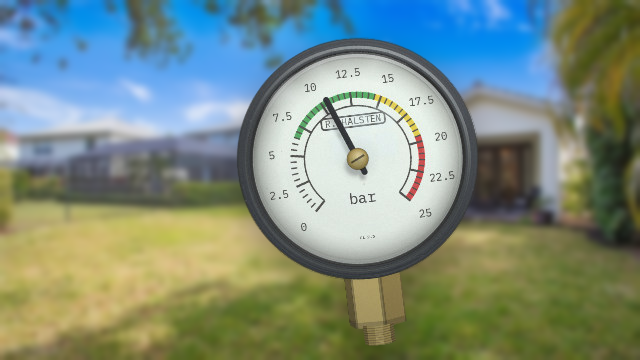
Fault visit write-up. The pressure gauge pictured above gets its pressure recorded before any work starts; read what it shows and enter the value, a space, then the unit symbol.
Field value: 10.5 bar
